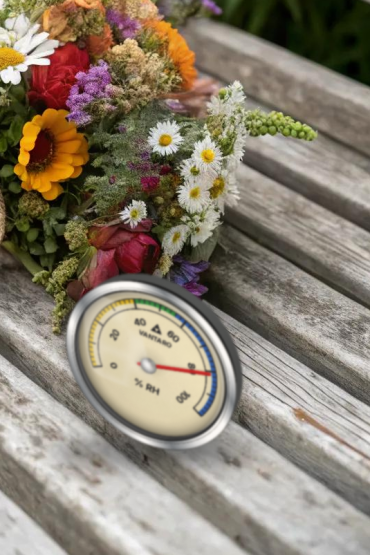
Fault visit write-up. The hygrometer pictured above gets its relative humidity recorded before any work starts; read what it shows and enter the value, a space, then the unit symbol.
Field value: 80 %
